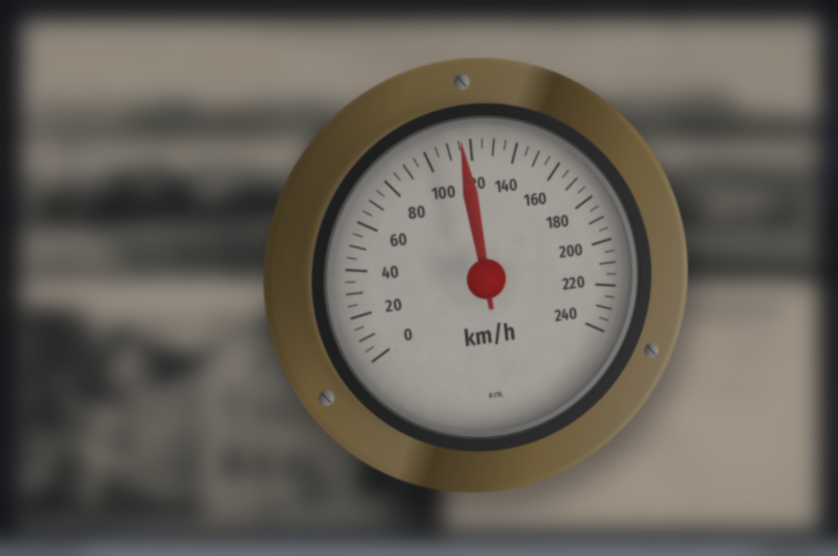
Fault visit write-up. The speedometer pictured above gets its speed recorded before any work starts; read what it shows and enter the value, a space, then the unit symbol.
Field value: 115 km/h
